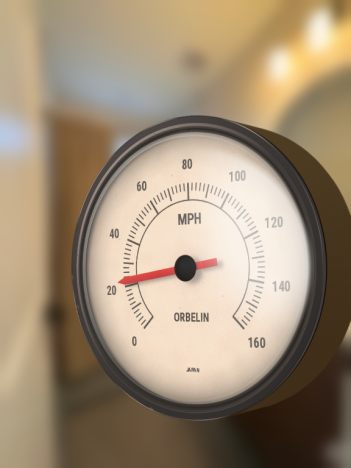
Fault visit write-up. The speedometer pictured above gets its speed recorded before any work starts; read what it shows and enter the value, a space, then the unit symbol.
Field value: 22 mph
